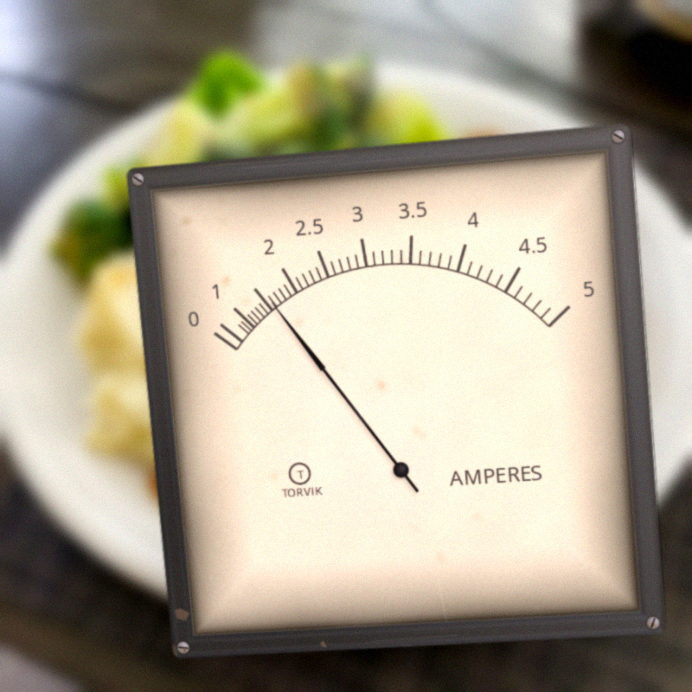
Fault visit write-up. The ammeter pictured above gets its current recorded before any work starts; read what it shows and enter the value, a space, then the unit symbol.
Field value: 1.6 A
